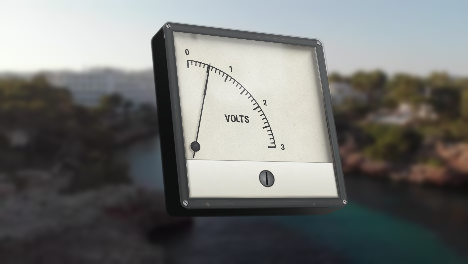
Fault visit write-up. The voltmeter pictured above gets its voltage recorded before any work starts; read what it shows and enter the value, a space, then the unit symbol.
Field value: 0.5 V
